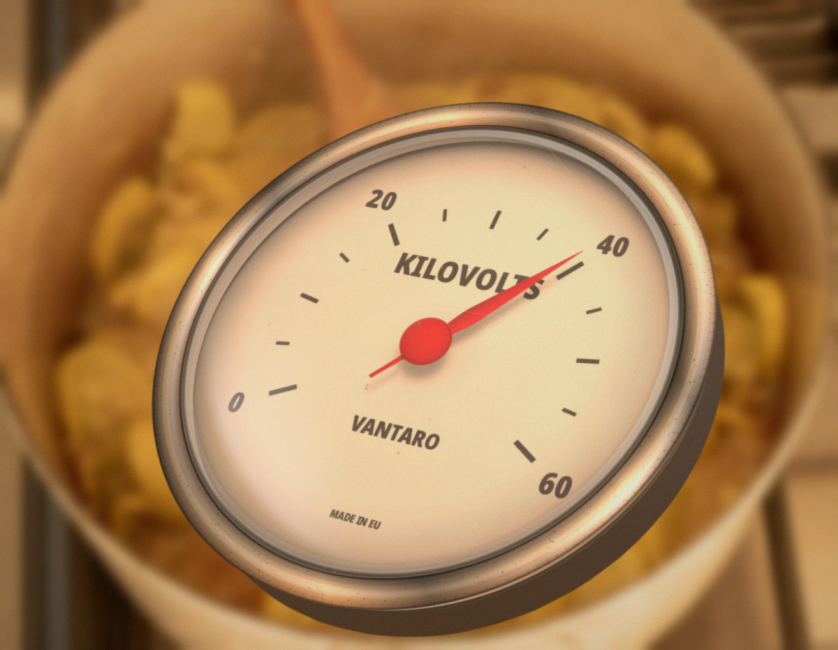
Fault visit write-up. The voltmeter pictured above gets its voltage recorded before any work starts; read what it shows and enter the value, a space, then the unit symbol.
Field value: 40 kV
